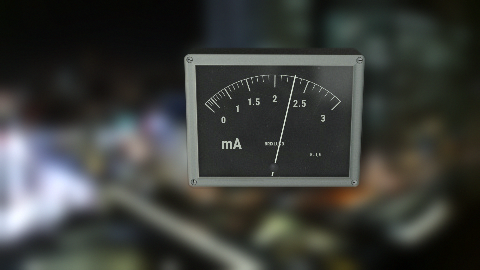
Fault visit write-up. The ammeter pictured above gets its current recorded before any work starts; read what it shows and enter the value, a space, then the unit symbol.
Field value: 2.3 mA
